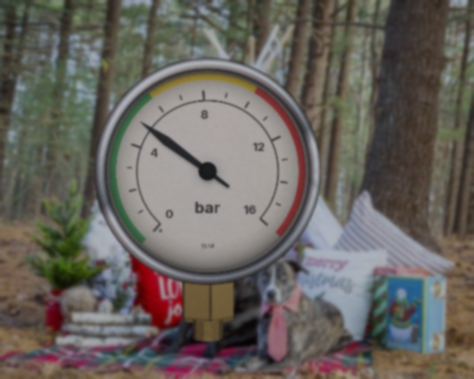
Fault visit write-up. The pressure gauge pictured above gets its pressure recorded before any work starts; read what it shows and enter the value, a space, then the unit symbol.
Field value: 5 bar
